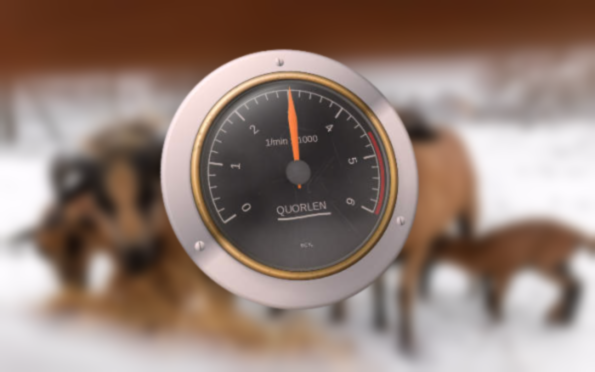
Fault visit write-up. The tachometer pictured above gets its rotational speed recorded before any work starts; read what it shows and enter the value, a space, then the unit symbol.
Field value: 3000 rpm
